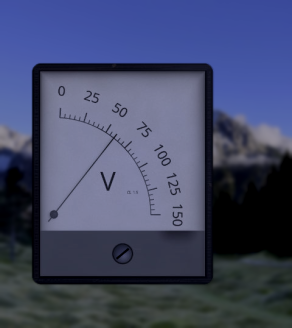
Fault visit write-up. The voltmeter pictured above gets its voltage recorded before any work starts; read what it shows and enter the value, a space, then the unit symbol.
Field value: 60 V
